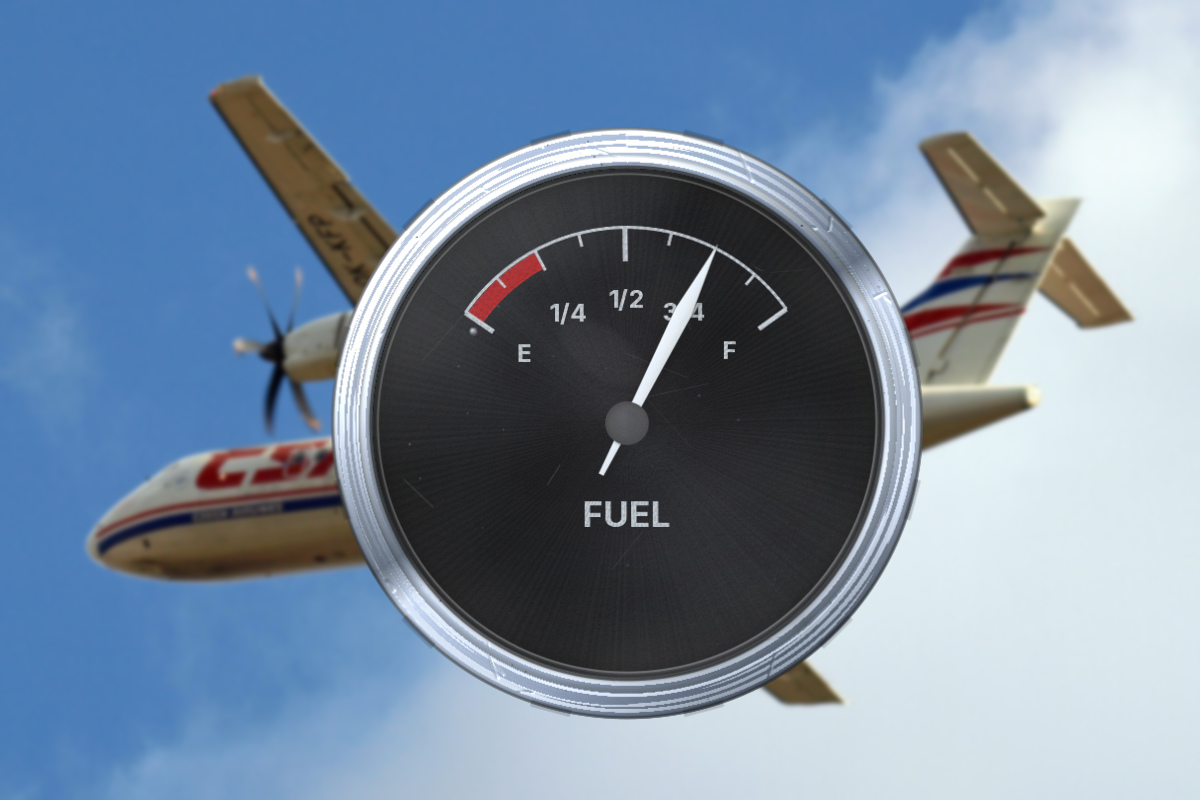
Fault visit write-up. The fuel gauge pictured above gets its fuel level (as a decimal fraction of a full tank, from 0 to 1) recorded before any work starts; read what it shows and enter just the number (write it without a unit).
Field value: 0.75
